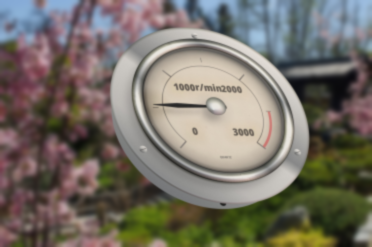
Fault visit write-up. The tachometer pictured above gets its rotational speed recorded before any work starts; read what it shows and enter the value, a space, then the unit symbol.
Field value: 500 rpm
